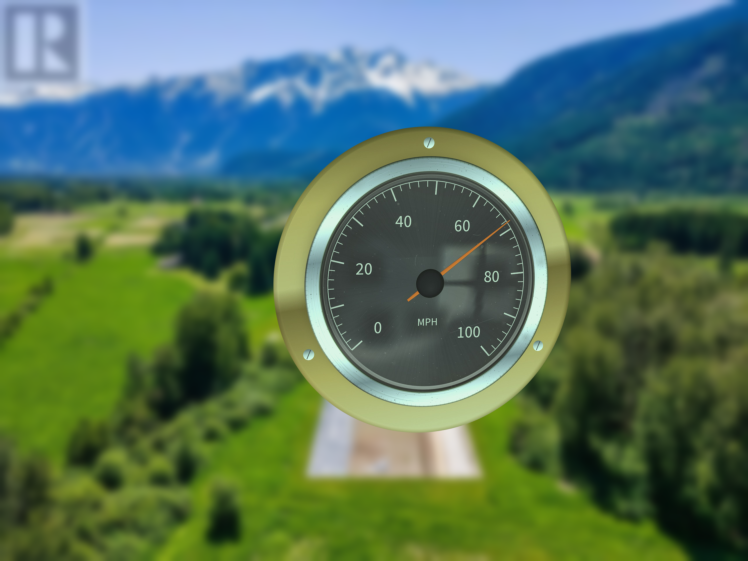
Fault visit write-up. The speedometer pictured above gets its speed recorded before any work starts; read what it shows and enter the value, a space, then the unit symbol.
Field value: 68 mph
